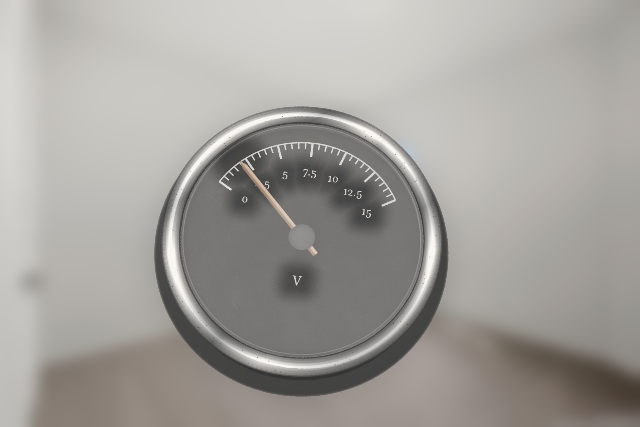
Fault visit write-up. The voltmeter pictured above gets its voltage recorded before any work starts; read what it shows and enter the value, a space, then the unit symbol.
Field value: 2 V
